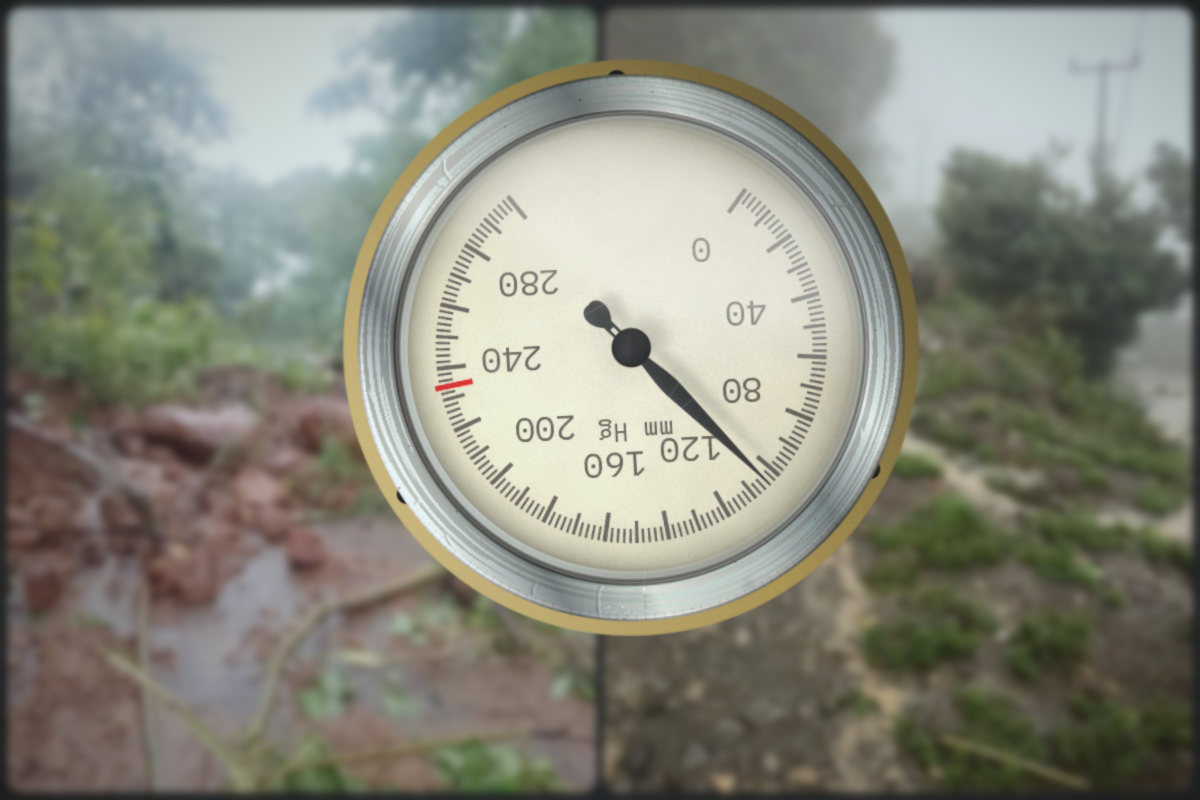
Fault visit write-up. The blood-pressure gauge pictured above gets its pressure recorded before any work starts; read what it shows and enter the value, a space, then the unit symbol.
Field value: 104 mmHg
